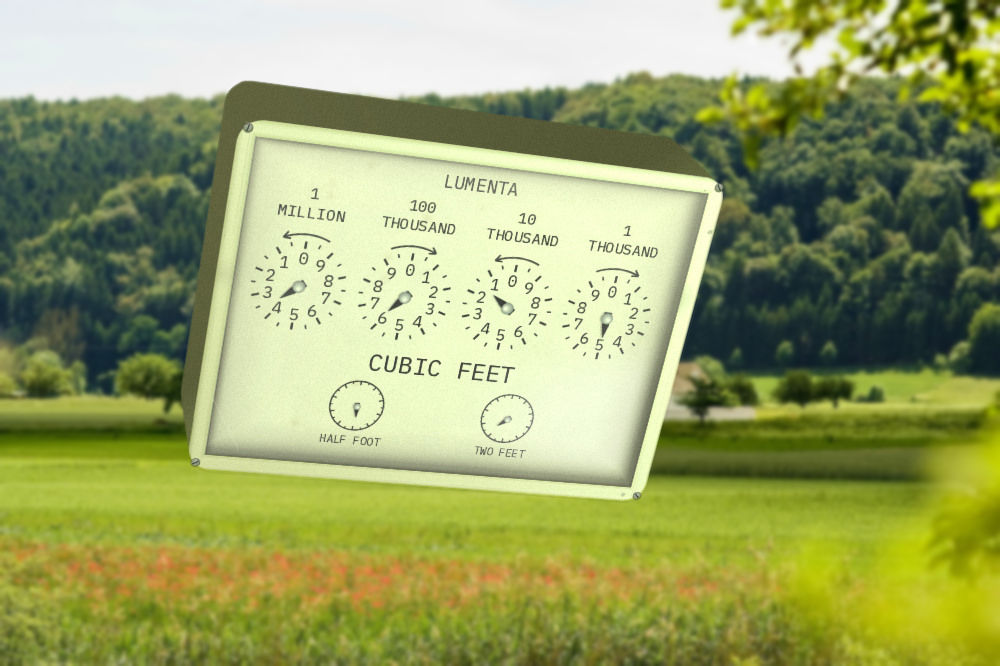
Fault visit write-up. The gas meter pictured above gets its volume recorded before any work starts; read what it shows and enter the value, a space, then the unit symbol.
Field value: 361500 ft³
